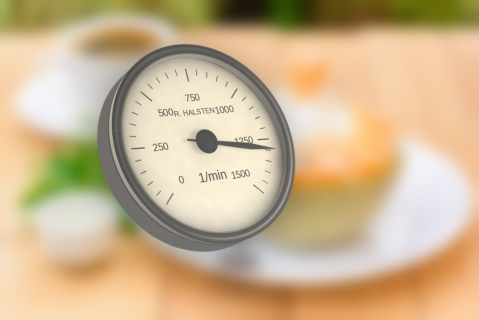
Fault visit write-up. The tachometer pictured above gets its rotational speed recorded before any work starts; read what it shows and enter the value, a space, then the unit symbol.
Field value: 1300 rpm
